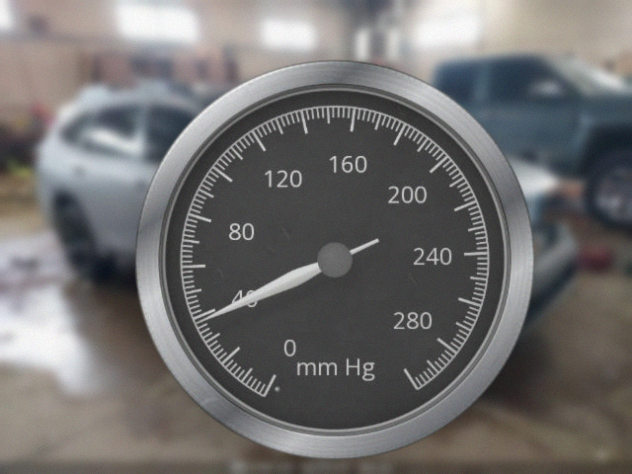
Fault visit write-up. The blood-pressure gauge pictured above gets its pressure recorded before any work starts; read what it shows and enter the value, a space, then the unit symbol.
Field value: 38 mmHg
